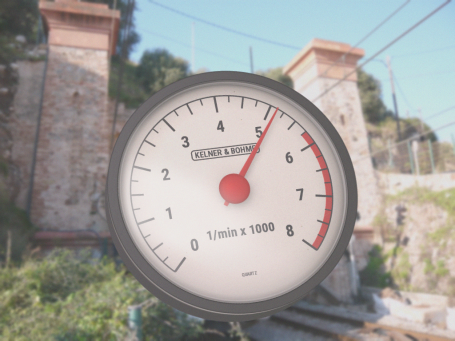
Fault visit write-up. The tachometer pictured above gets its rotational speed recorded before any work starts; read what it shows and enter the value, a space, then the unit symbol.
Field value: 5125 rpm
